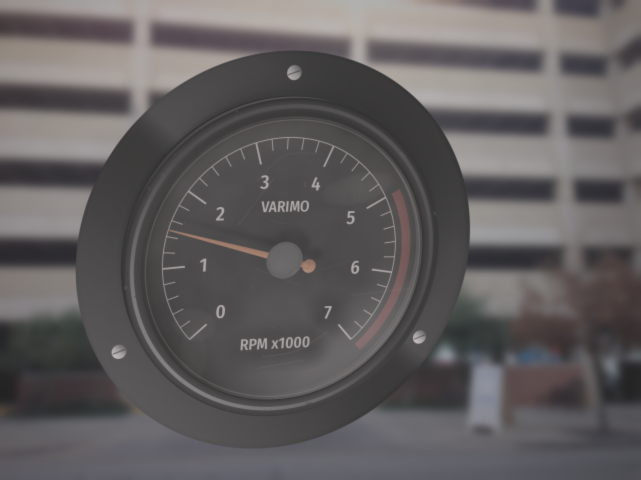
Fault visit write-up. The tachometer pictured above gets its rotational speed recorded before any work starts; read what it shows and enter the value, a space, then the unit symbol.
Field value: 1500 rpm
